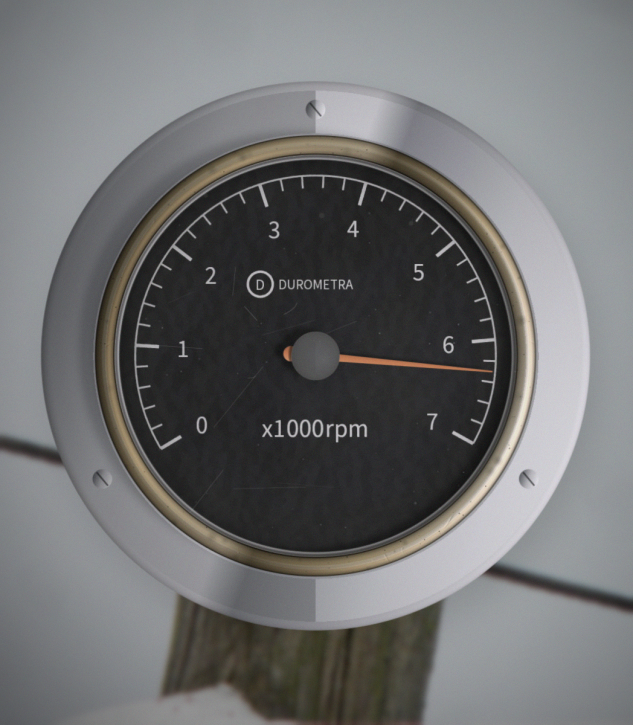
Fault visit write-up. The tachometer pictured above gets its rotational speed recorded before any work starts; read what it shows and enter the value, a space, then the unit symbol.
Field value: 6300 rpm
